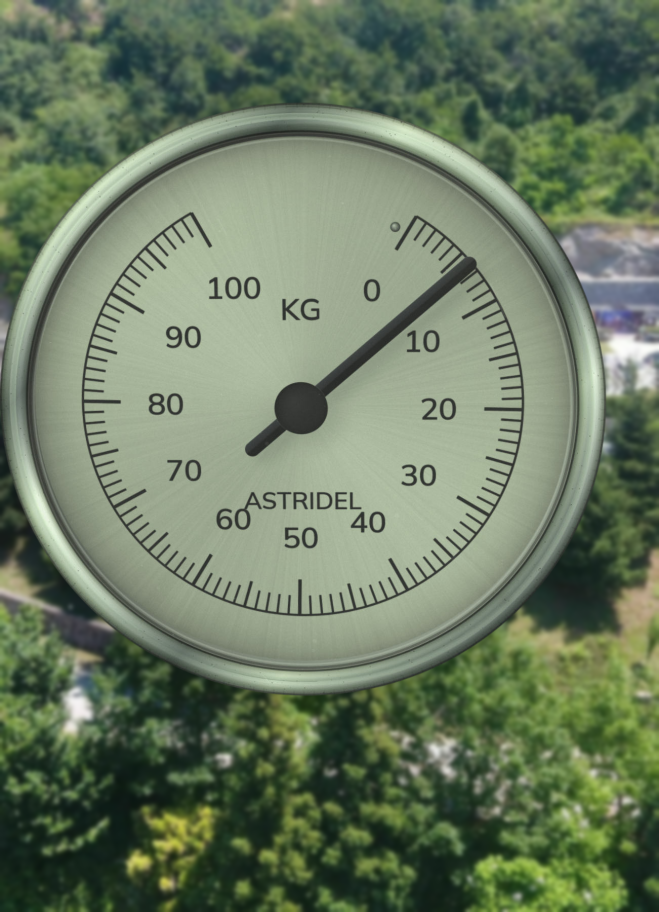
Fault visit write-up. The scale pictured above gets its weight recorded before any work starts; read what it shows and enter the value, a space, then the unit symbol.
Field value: 6 kg
